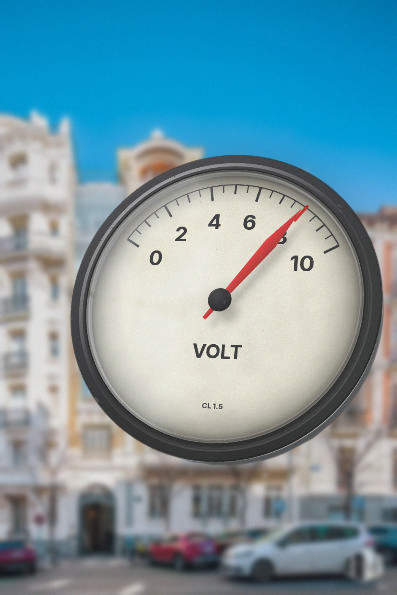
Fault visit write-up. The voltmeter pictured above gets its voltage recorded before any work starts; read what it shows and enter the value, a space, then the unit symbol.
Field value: 8 V
